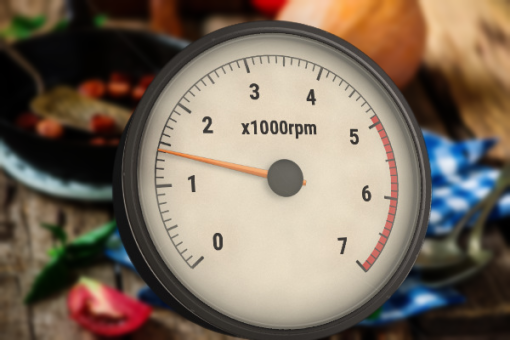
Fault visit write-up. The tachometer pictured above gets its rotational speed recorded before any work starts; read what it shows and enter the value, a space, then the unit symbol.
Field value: 1400 rpm
